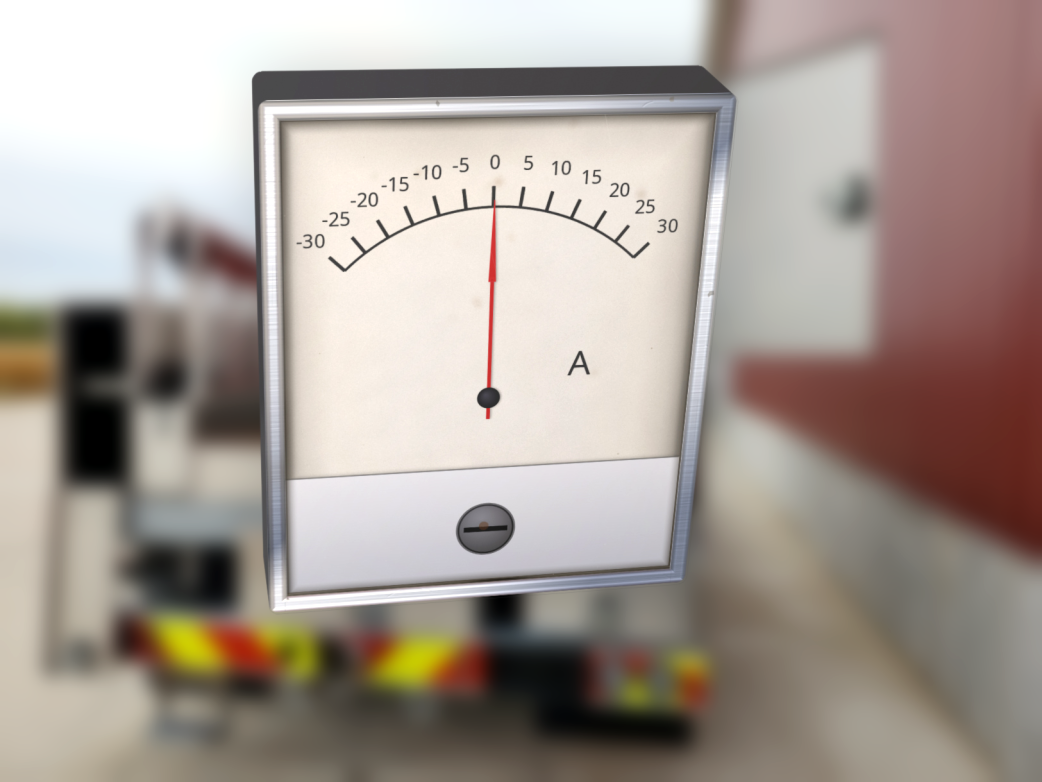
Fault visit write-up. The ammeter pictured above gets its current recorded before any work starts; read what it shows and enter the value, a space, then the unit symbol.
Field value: 0 A
